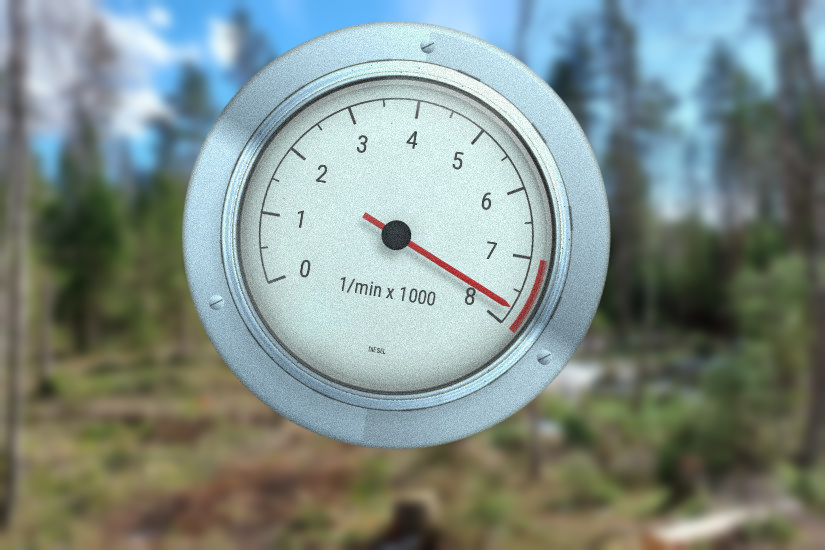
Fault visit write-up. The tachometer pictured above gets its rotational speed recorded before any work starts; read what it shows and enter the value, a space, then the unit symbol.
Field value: 7750 rpm
